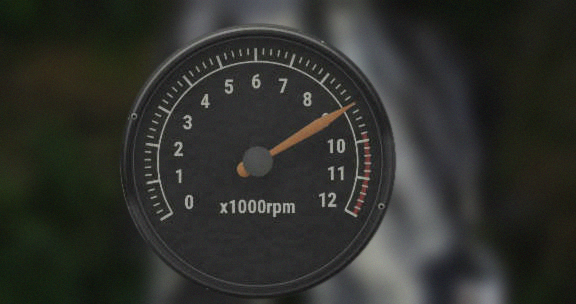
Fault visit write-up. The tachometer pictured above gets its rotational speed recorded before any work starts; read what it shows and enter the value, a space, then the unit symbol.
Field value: 9000 rpm
